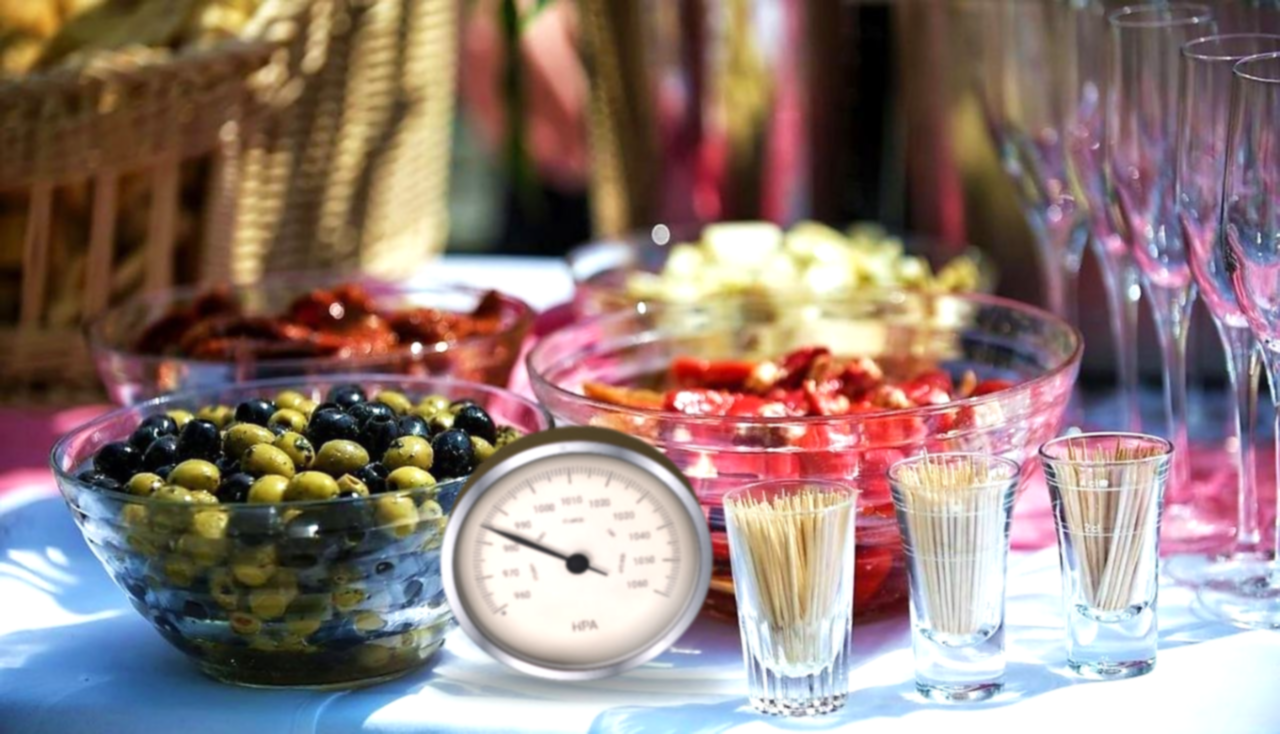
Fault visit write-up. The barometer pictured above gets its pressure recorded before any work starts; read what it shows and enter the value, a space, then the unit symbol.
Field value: 985 hPa
